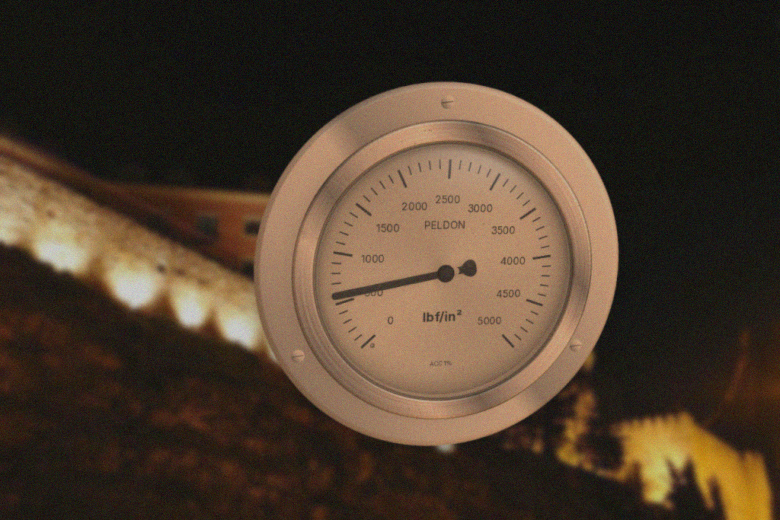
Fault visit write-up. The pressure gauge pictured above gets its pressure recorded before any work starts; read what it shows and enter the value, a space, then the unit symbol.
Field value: 600 psi
